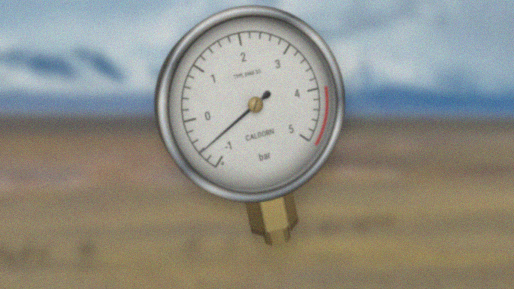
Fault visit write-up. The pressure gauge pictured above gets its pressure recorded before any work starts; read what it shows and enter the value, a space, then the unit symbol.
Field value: -0.6 bar
